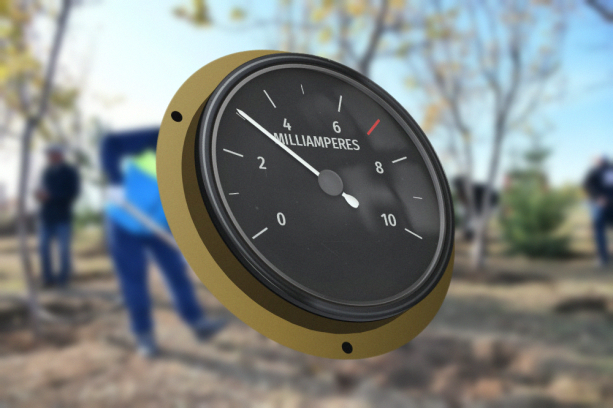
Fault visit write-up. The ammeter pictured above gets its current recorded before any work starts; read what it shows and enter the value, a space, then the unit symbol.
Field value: 3 mA
